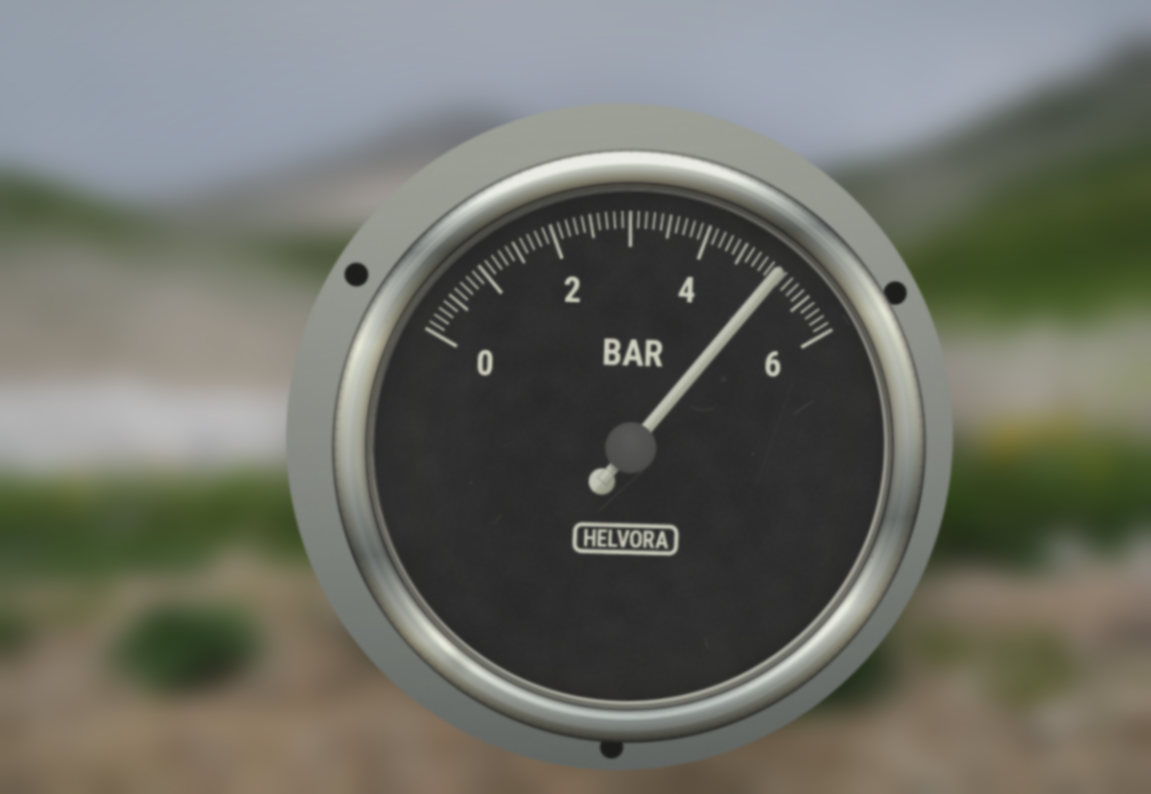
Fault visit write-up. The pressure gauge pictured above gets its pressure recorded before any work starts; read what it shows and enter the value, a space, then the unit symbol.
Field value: 5 bar
